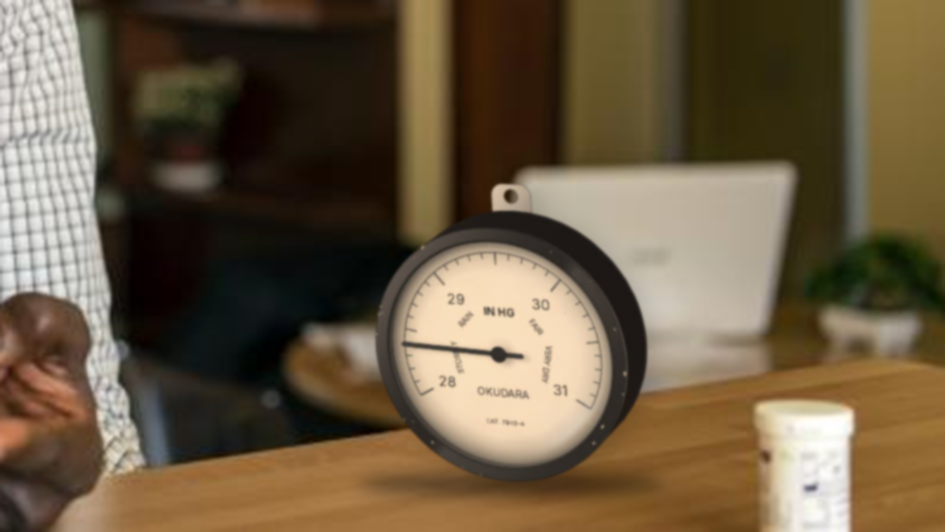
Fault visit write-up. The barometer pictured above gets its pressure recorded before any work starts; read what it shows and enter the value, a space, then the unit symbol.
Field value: 28.4 inHg
